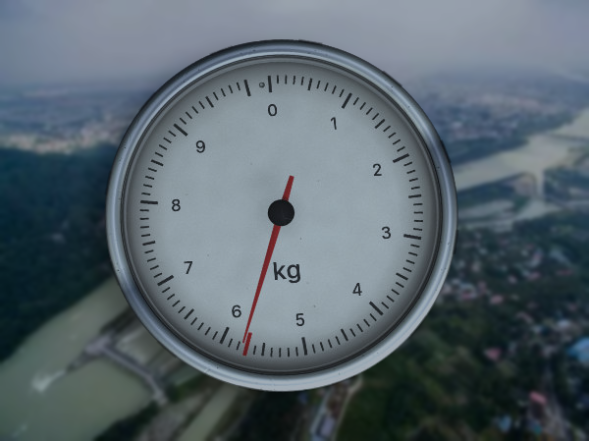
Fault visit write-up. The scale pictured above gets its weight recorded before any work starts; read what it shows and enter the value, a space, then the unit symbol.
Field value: 5.75 kg
